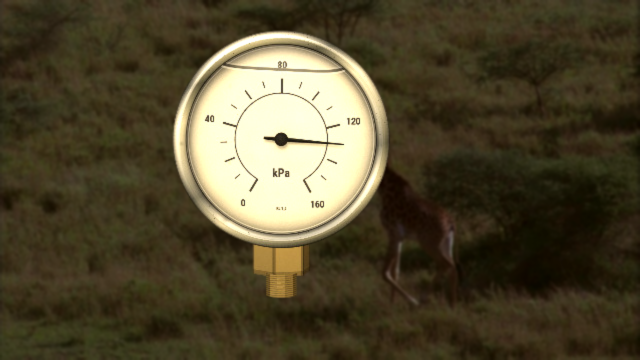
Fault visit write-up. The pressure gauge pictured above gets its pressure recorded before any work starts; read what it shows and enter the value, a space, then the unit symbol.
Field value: 130 kPa
